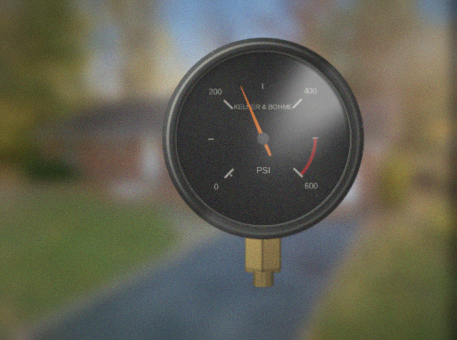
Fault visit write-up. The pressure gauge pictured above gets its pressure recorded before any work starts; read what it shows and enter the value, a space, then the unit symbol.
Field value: 250 psi
